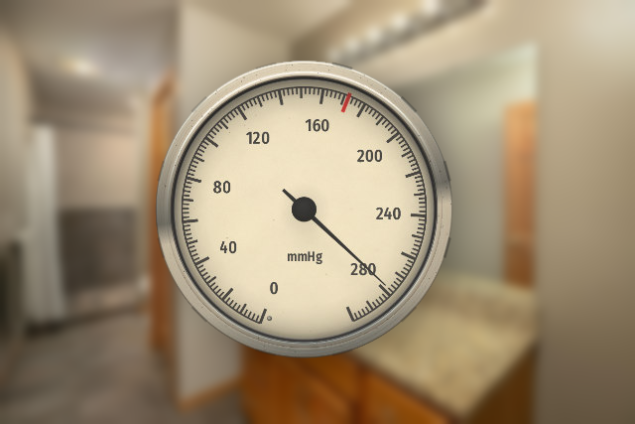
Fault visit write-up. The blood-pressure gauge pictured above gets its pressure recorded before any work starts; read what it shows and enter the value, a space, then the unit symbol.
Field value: 278 mmHg
